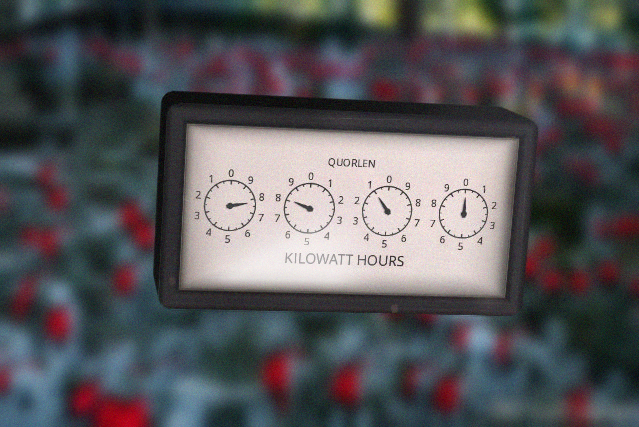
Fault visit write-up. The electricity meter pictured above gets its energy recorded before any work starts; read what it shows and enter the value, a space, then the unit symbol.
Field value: 7810 kWh
